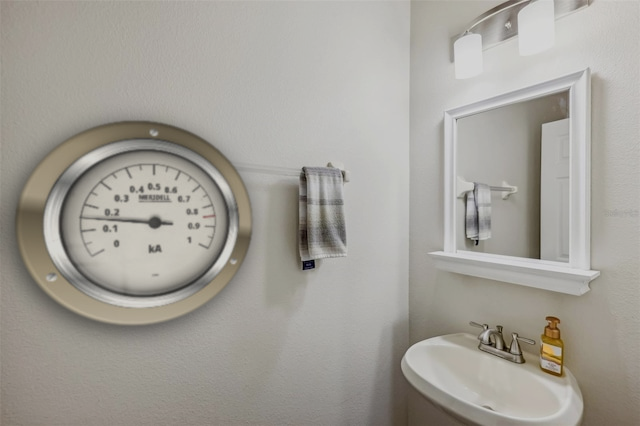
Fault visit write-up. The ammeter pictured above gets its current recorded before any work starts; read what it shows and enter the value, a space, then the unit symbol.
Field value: 0.15 kA
